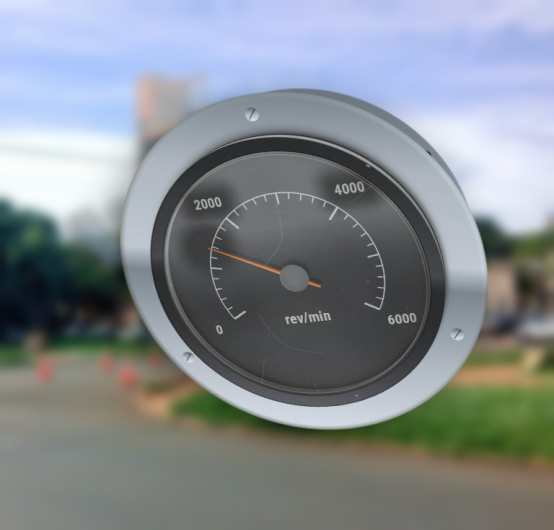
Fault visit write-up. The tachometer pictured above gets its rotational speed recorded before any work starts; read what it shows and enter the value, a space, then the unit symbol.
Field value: 1400 rpm
